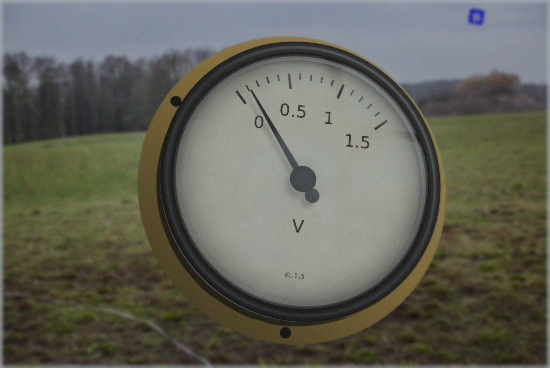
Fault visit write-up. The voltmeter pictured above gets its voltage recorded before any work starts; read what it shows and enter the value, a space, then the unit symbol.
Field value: 0.1 V
